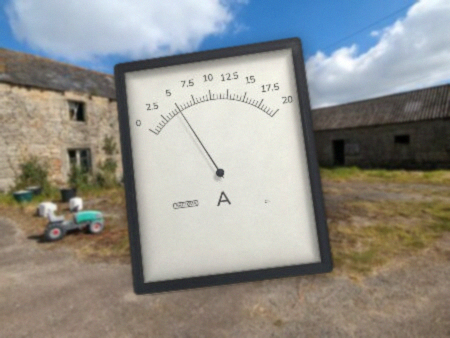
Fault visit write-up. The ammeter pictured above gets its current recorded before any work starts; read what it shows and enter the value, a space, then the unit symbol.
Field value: 5 A
